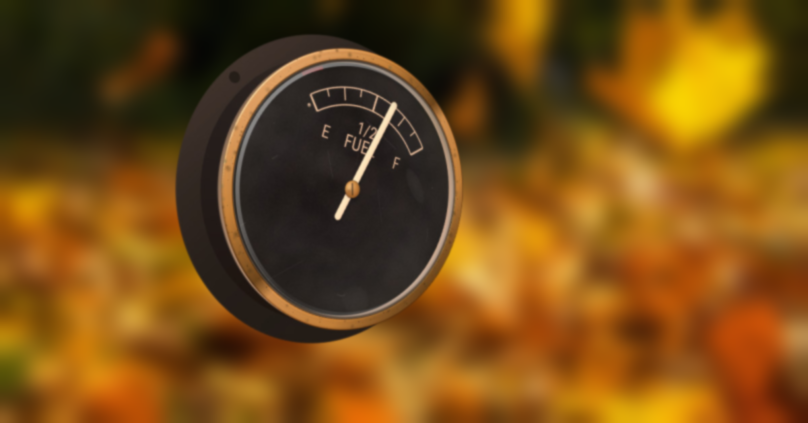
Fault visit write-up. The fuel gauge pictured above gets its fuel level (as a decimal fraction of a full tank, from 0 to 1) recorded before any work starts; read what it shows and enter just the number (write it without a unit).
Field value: 0.625
